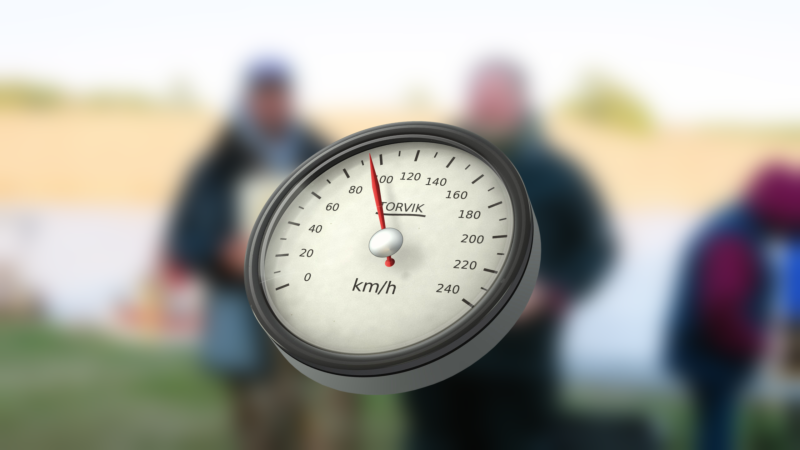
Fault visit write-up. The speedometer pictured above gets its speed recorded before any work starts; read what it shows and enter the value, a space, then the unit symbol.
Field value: 95 km/h
